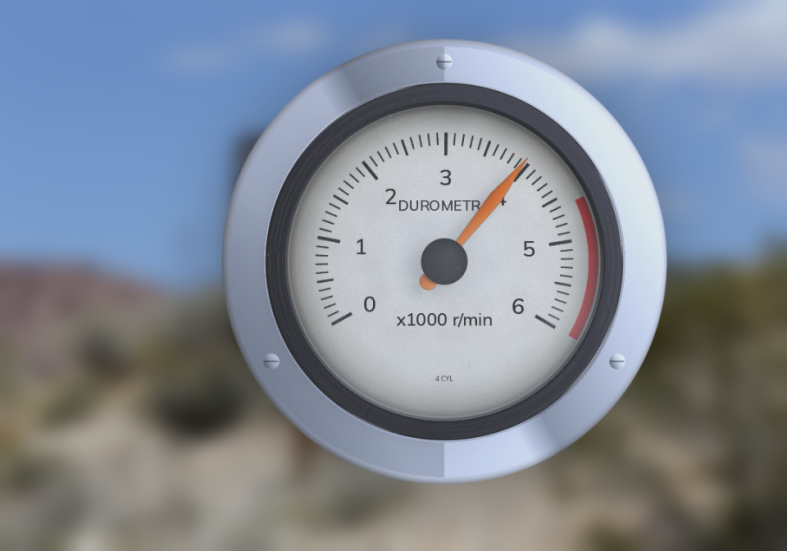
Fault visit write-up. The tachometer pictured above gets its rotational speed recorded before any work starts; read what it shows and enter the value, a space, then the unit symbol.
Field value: 3950 rpm
